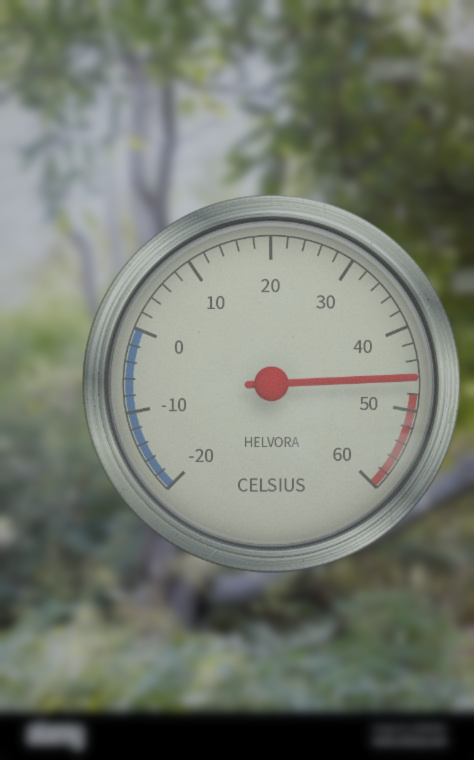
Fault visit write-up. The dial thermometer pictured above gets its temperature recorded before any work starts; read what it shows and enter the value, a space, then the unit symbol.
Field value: 46 °C
